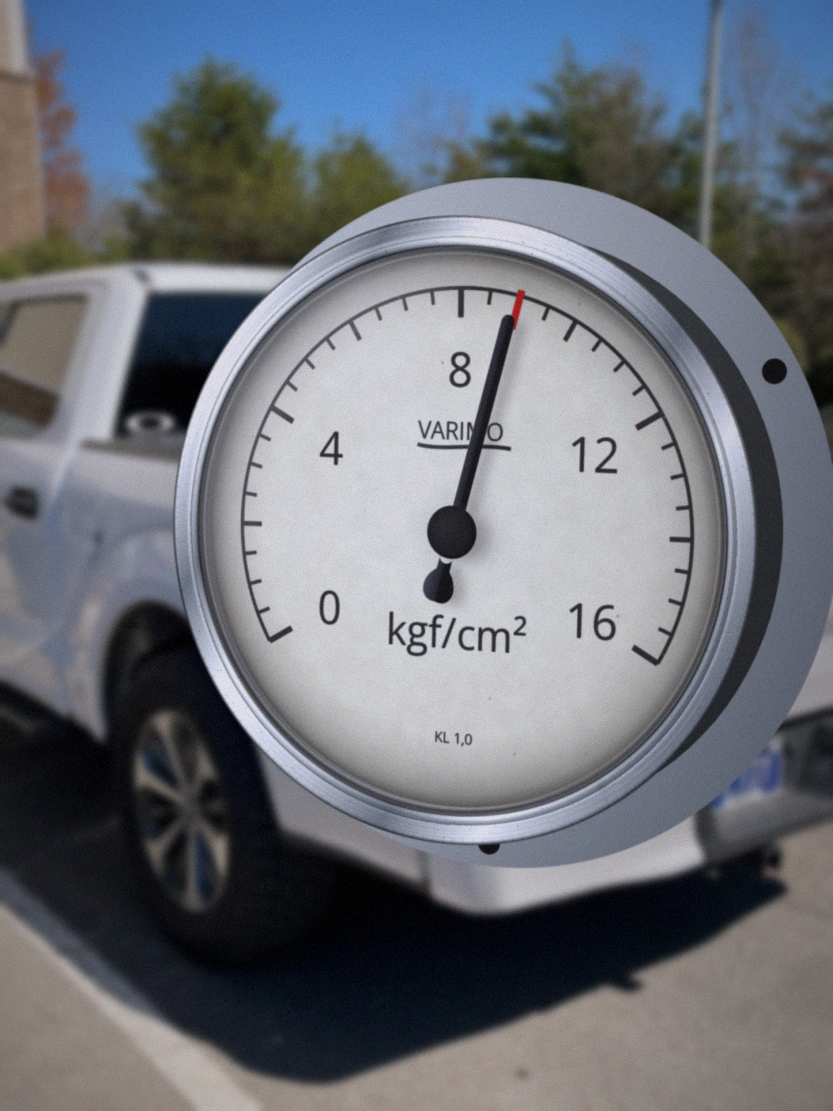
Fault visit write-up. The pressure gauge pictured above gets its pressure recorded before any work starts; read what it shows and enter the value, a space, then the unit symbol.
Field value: 9 kg/cm²
